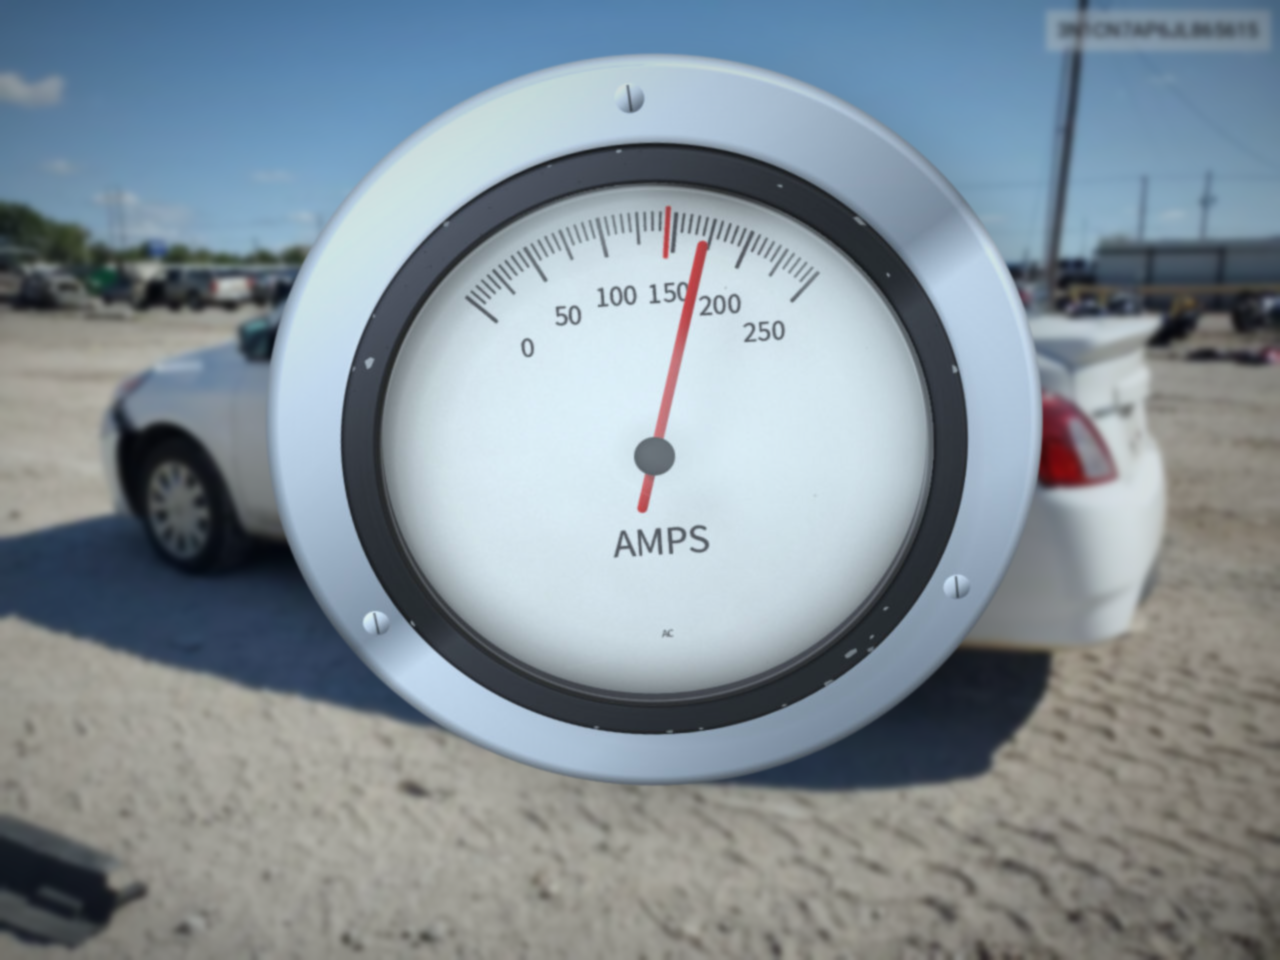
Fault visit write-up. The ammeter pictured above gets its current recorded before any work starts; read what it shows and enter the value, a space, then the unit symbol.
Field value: 170 A
